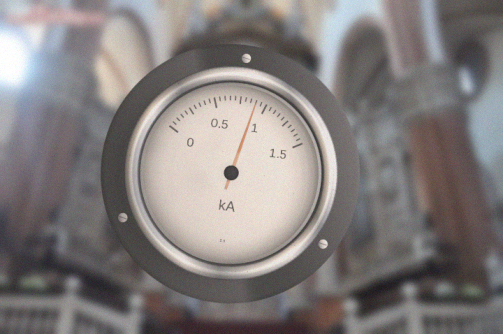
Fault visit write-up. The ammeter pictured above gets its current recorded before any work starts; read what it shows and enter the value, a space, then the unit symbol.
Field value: 0.9 kA
